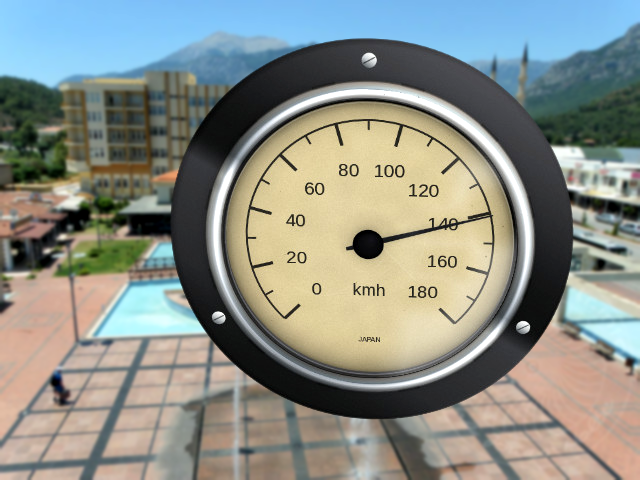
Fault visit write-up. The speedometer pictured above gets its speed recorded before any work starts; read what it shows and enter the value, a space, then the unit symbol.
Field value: 140 km/h
